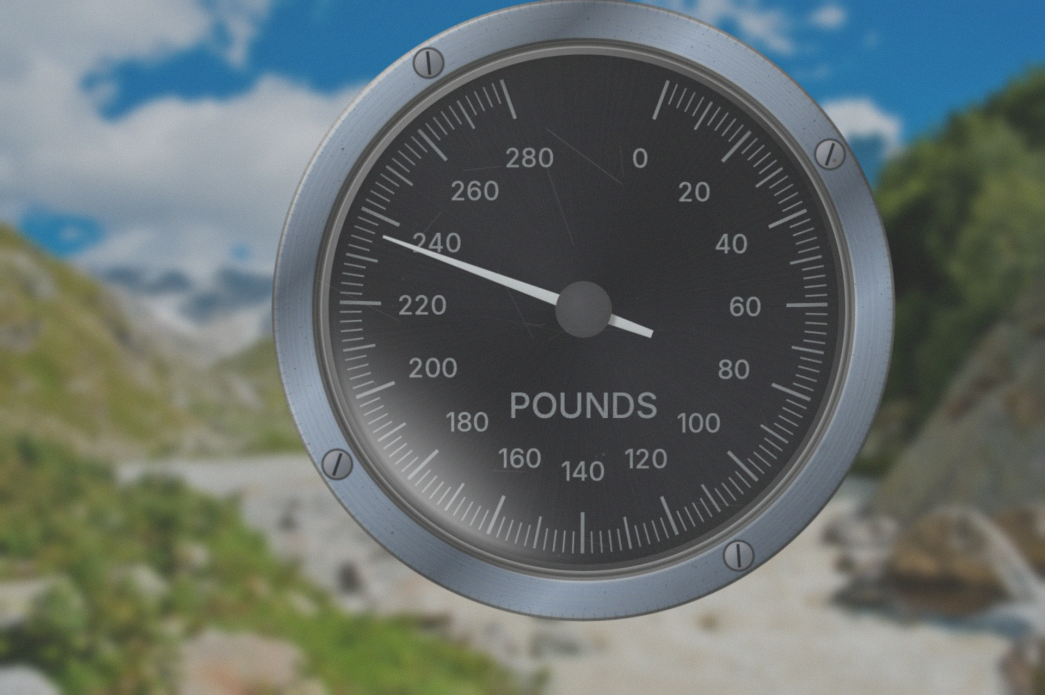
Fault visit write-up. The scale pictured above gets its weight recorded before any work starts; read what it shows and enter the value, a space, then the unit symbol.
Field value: 236 lb
